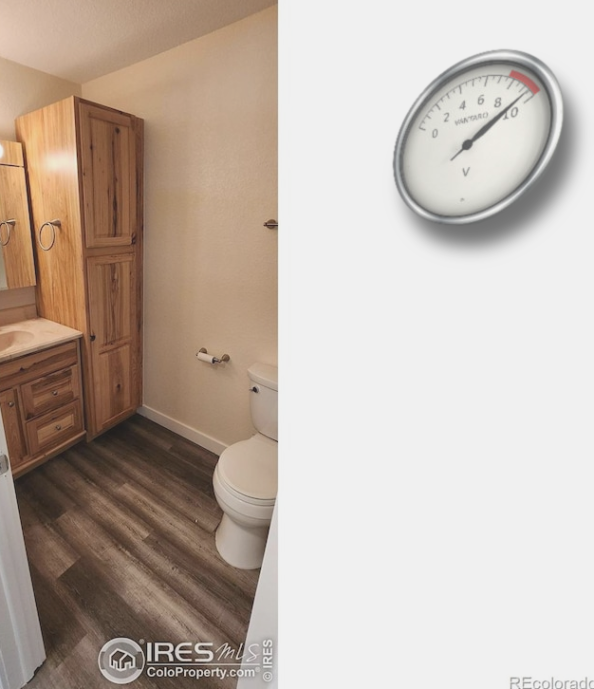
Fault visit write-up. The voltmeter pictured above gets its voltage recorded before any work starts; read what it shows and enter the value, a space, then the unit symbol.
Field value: 9.5 V
